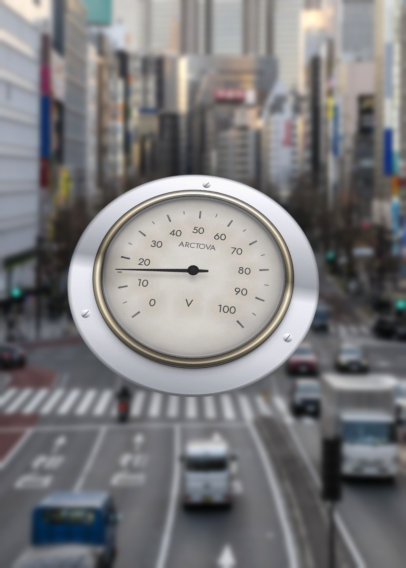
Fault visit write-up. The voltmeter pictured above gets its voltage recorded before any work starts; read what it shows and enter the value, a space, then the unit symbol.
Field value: 15 V
